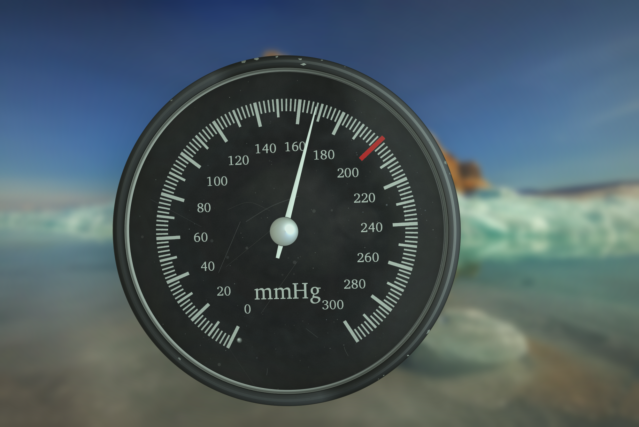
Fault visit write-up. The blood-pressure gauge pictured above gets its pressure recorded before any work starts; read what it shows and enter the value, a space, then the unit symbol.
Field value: 168 mmHg
